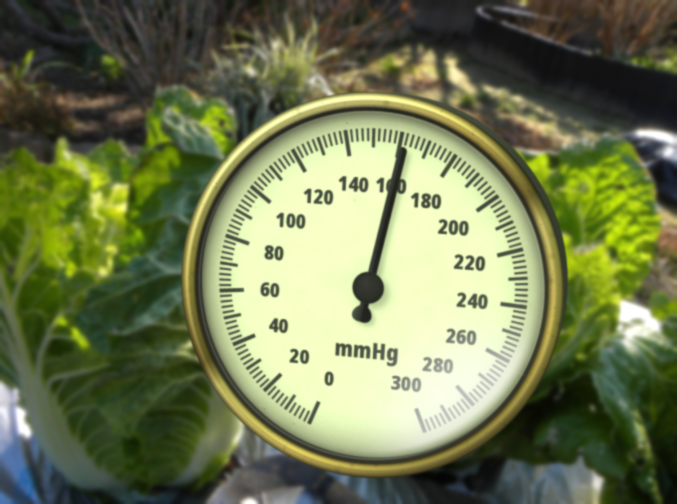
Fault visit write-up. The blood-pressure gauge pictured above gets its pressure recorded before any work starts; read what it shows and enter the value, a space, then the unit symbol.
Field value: 162 mmHg
